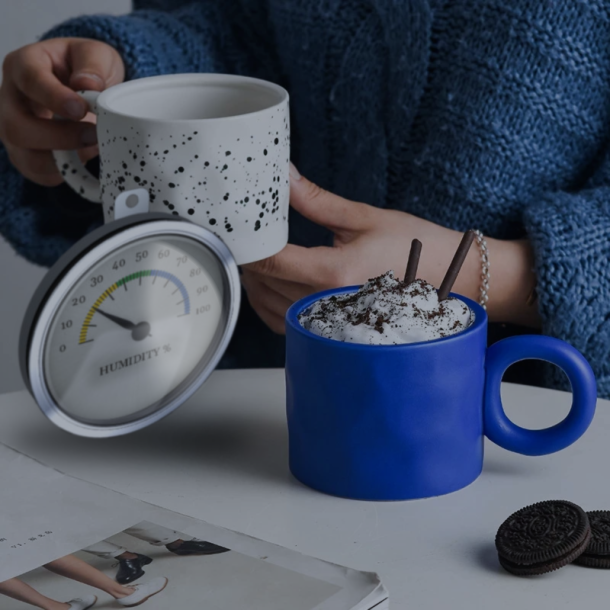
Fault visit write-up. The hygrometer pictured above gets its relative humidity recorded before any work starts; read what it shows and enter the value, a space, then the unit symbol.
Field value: 20 %
